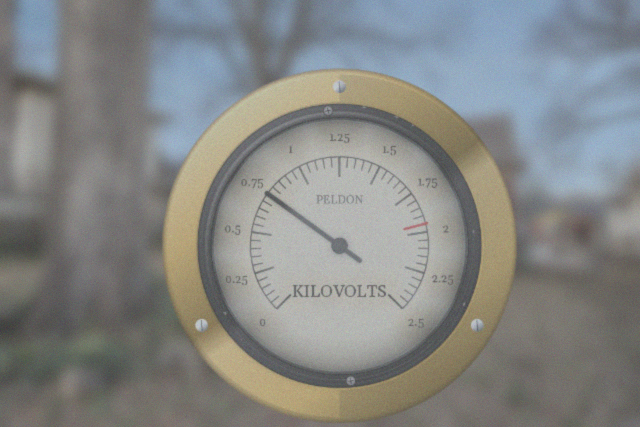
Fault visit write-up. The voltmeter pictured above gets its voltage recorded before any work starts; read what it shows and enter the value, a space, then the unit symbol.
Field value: 0.75 kV
